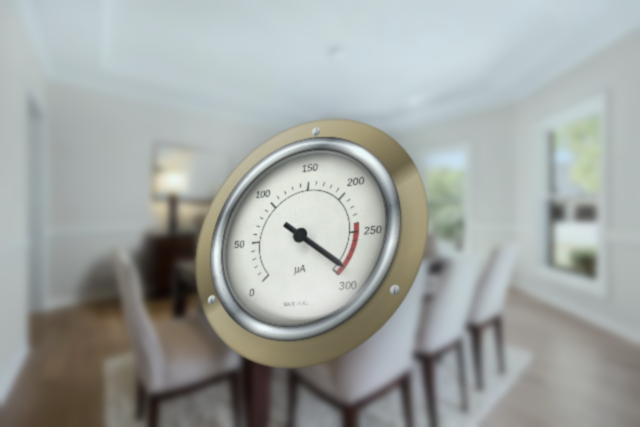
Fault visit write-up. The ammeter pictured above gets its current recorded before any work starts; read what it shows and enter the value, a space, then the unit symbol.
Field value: 290 µA
